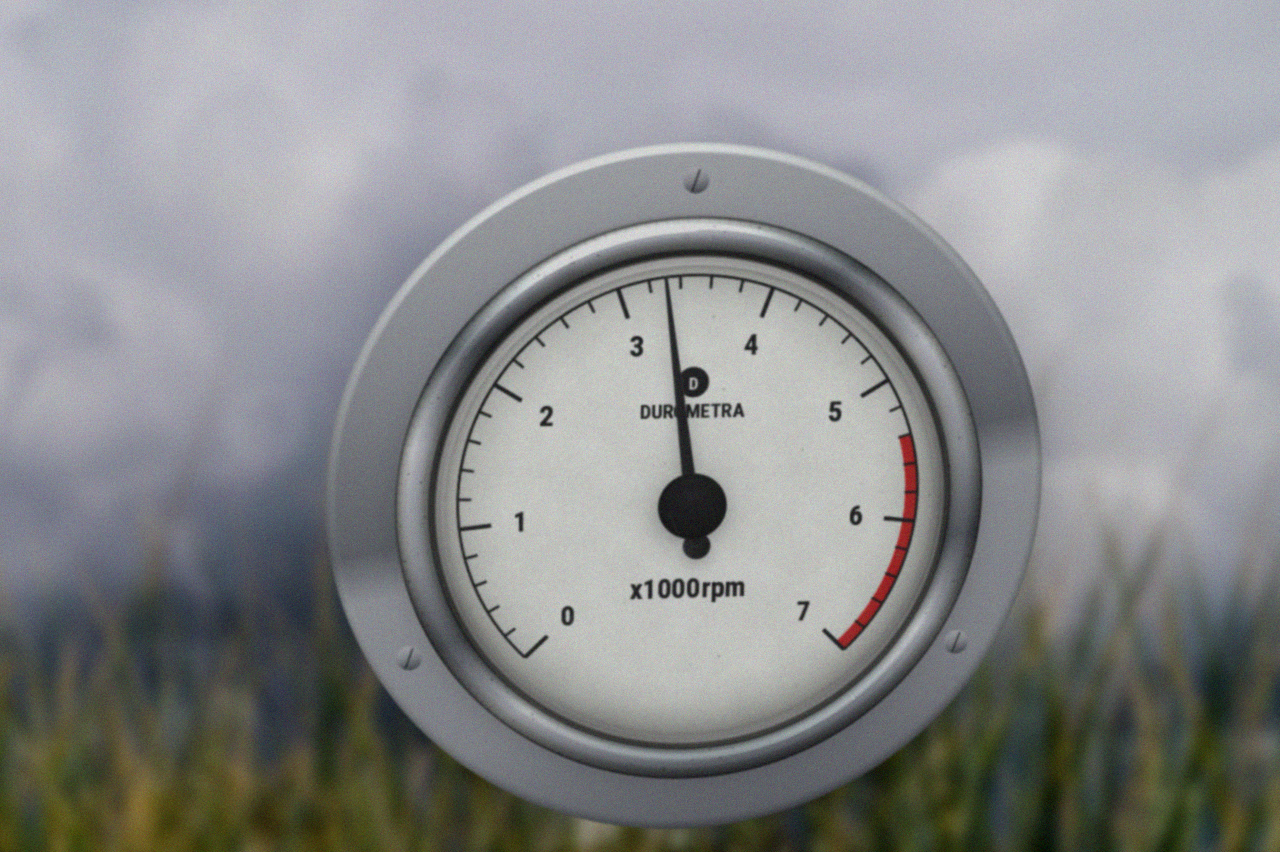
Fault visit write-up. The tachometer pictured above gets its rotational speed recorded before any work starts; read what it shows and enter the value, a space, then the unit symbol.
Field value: 3300 rpm
